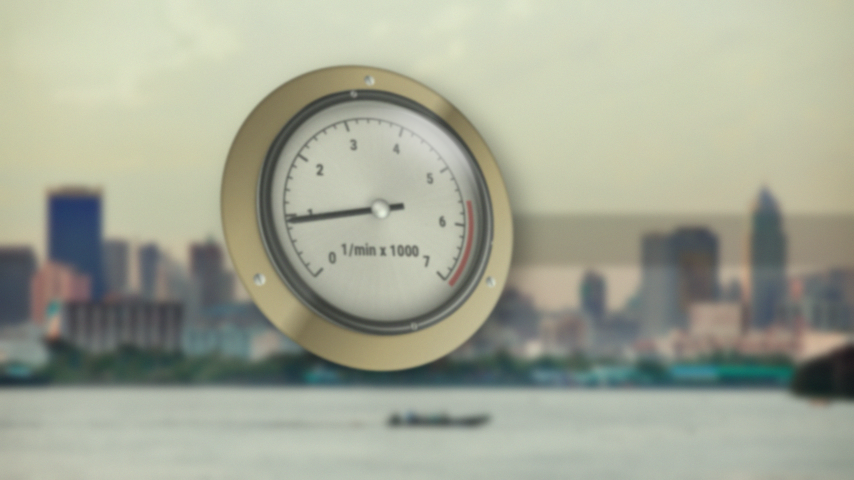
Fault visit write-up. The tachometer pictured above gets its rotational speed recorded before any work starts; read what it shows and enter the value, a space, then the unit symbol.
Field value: 900 rpm
